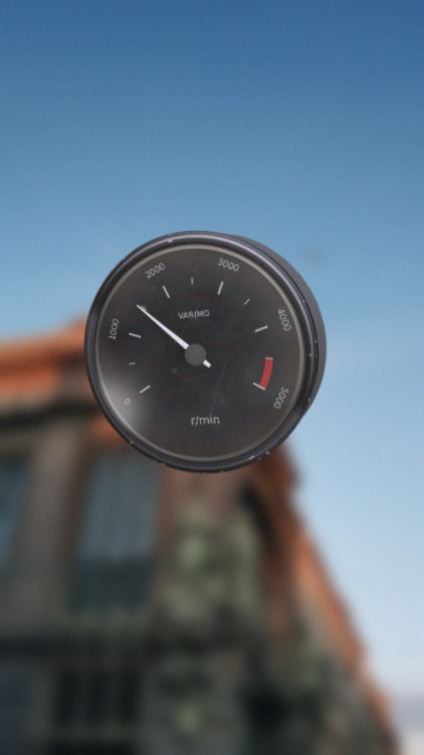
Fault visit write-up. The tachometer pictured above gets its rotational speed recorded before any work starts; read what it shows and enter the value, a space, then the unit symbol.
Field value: 1500 rpm
